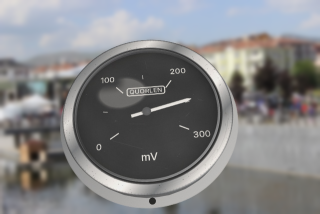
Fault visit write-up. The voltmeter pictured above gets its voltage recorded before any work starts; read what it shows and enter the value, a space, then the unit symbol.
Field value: 250 mV
